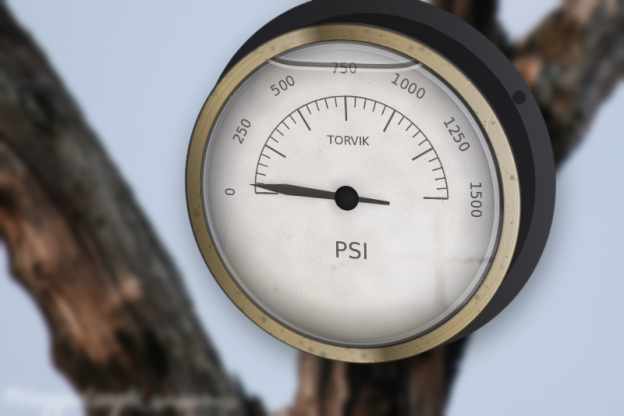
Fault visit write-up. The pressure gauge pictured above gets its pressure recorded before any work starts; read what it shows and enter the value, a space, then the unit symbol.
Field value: 50 psi
